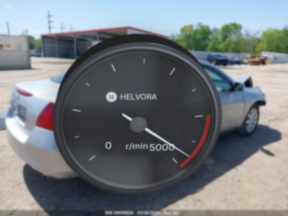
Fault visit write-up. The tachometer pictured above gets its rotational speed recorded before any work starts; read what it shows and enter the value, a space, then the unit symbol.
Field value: 4750 rpm
